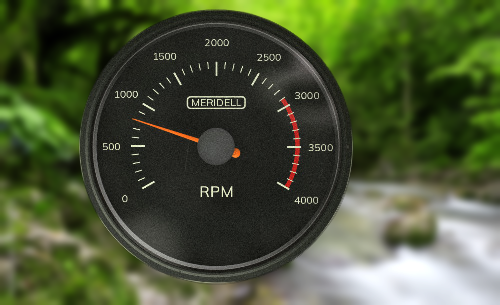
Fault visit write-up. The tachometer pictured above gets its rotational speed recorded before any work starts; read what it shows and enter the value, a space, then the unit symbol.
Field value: 800 rpm
